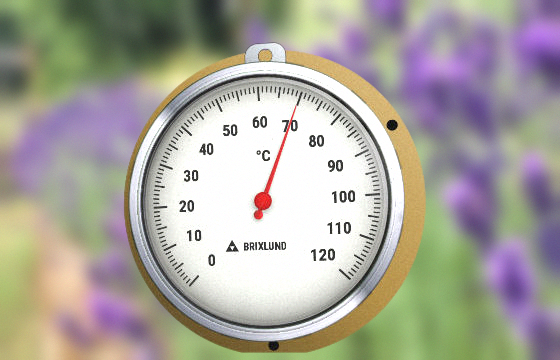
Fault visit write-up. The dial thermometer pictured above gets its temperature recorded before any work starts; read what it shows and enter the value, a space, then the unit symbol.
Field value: 70 °C
